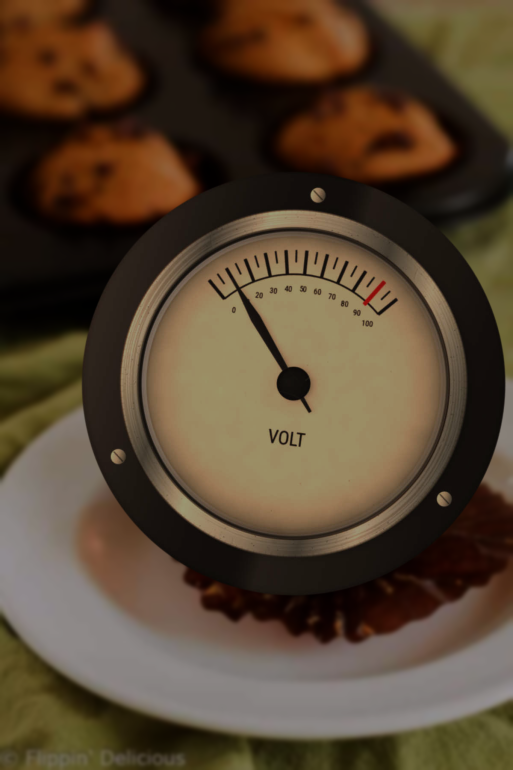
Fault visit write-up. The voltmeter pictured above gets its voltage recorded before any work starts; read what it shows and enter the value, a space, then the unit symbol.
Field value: 10 V
